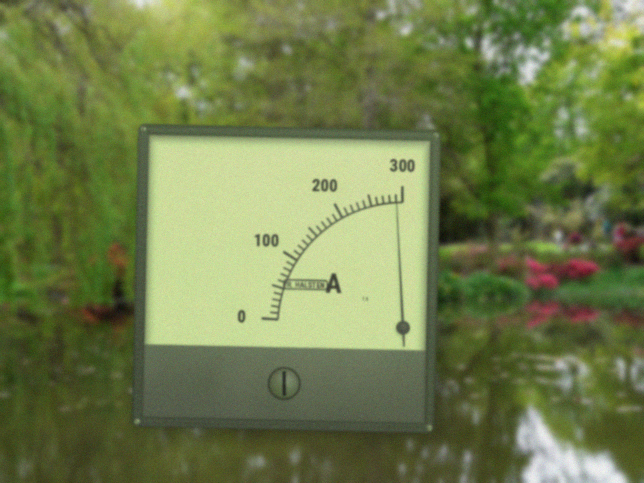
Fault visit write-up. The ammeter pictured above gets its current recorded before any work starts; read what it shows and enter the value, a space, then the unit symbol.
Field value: 290 A
